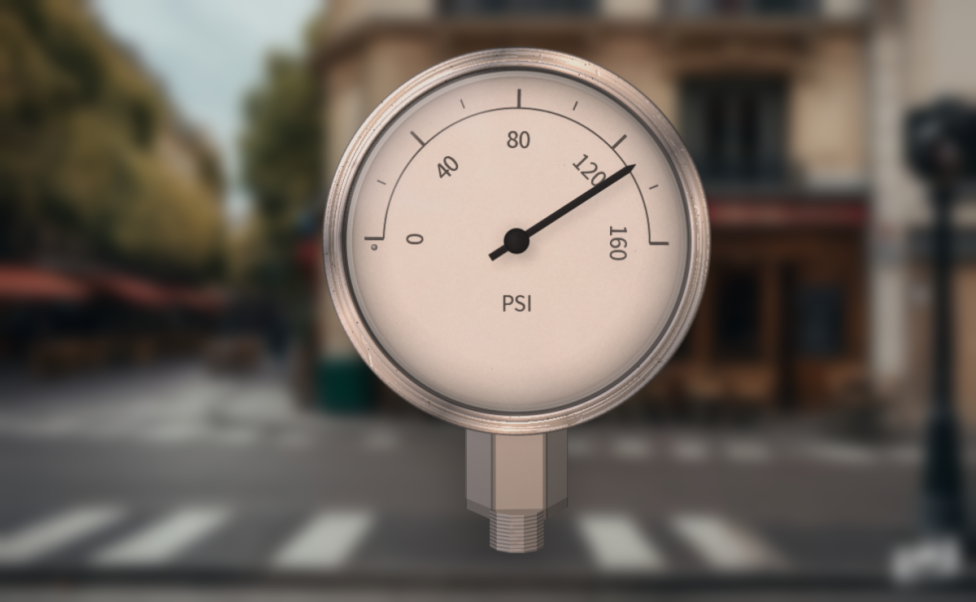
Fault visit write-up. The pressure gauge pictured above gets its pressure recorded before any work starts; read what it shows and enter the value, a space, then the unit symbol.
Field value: 130 psi
